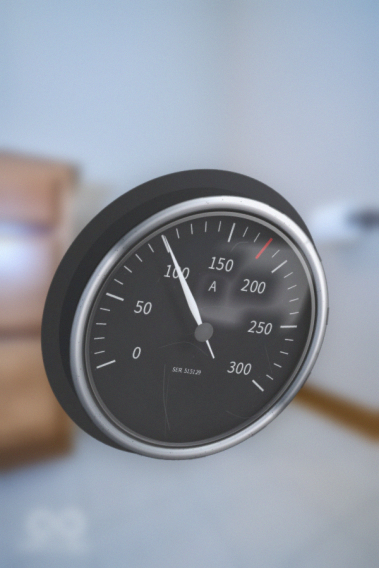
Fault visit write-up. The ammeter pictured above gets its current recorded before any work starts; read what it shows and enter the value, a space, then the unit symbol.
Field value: 100 A
